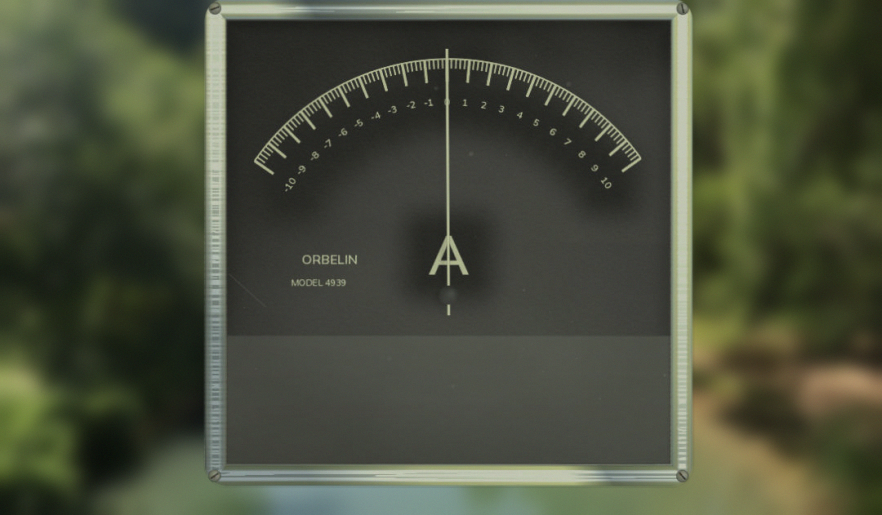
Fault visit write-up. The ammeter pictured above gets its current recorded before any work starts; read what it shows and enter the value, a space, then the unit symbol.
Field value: 0 A
